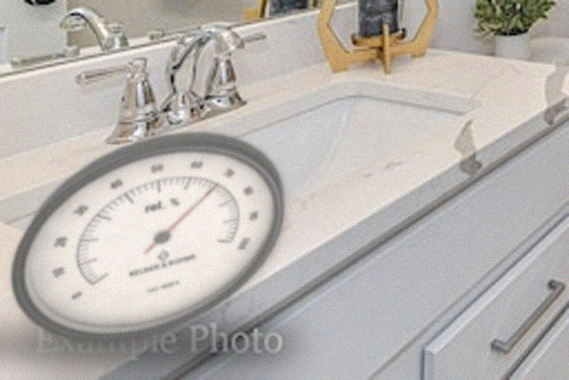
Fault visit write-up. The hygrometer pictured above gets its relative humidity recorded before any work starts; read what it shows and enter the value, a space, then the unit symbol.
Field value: 70 %
